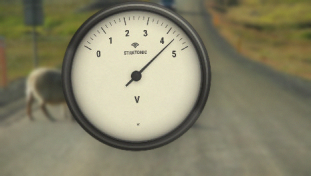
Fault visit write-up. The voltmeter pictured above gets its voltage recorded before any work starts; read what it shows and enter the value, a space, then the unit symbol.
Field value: 4.4 V
